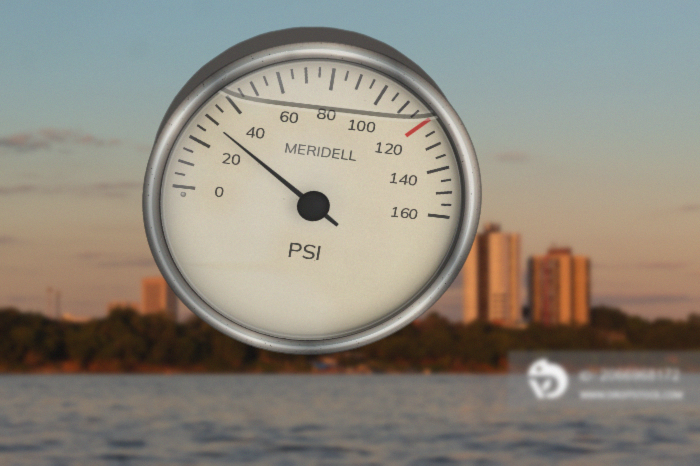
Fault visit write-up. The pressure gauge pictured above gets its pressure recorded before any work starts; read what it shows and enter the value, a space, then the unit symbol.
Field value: 30 psi
